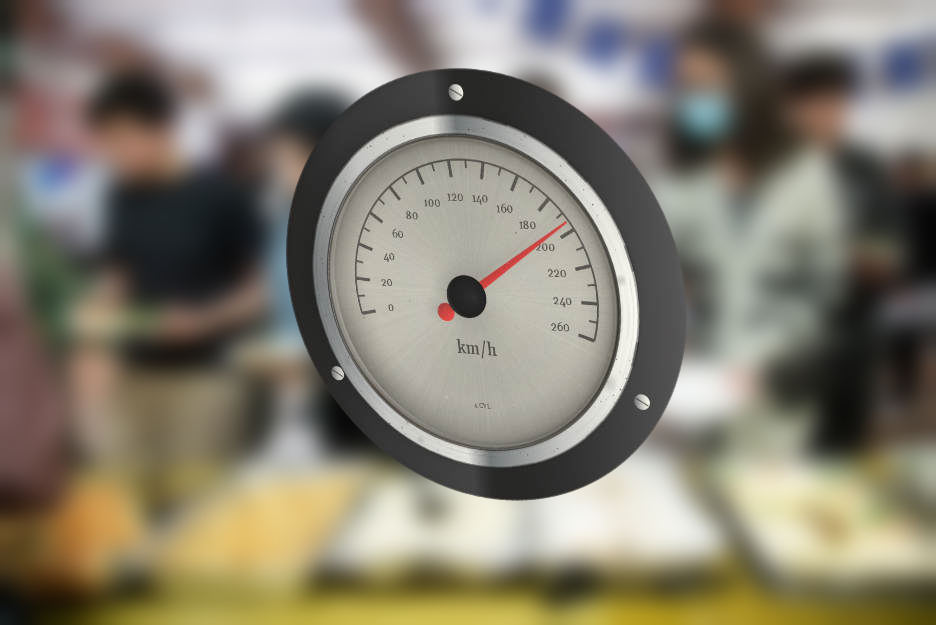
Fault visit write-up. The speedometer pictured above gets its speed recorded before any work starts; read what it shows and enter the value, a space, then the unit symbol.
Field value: 195 km/h
